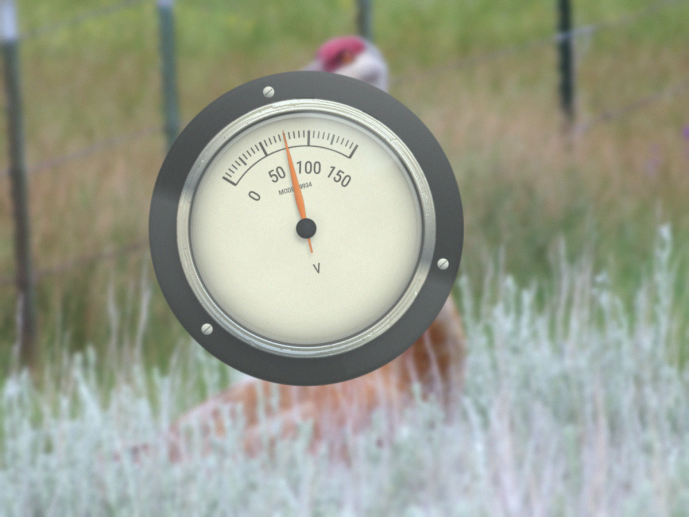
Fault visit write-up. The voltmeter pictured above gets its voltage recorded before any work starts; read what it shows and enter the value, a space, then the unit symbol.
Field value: 75 V
